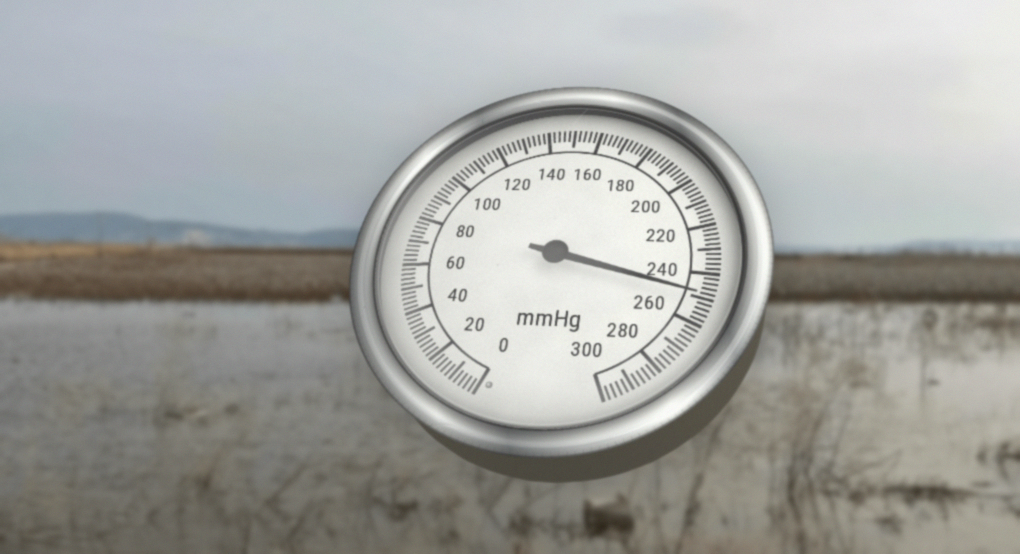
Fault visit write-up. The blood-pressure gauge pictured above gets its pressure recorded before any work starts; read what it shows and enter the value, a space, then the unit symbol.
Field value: 250 mmHg
